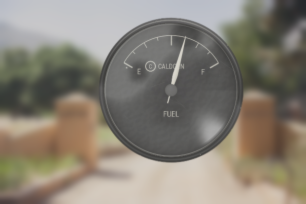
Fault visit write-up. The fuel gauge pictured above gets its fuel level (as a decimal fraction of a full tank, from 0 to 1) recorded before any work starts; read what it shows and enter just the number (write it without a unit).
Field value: 0.625
